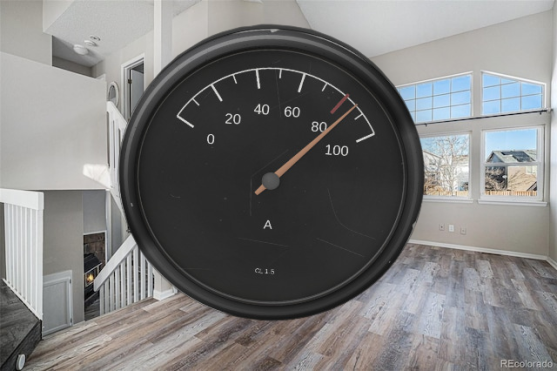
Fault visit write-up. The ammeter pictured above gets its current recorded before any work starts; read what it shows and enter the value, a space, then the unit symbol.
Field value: 85 A
